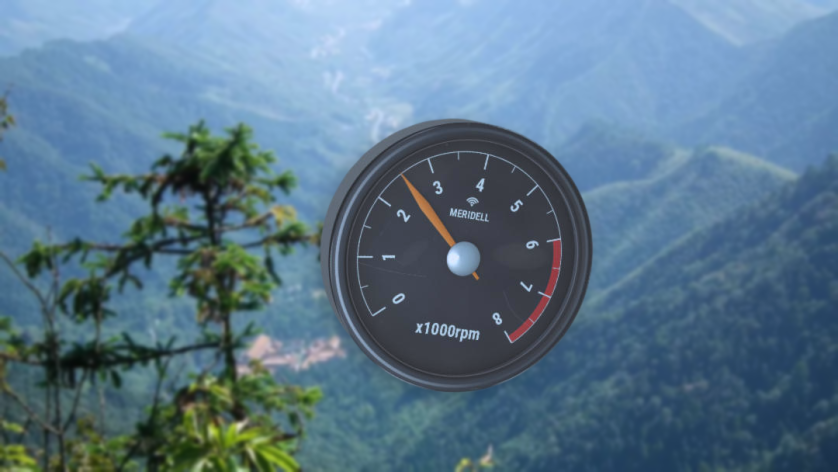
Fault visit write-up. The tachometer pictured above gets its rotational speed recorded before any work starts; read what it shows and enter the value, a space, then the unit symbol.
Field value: 2500 rpm
